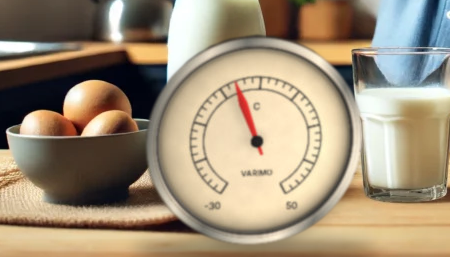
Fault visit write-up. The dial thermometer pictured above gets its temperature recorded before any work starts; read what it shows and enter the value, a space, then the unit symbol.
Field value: 4 °C
